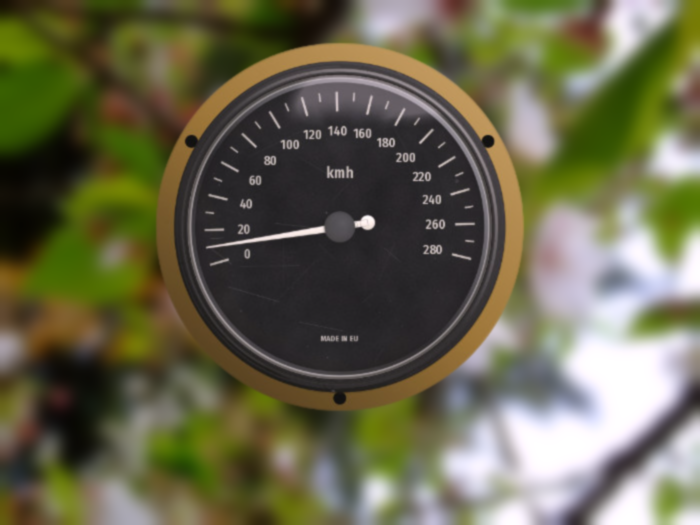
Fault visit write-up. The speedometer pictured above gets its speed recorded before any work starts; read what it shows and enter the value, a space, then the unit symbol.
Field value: 10 km/h
